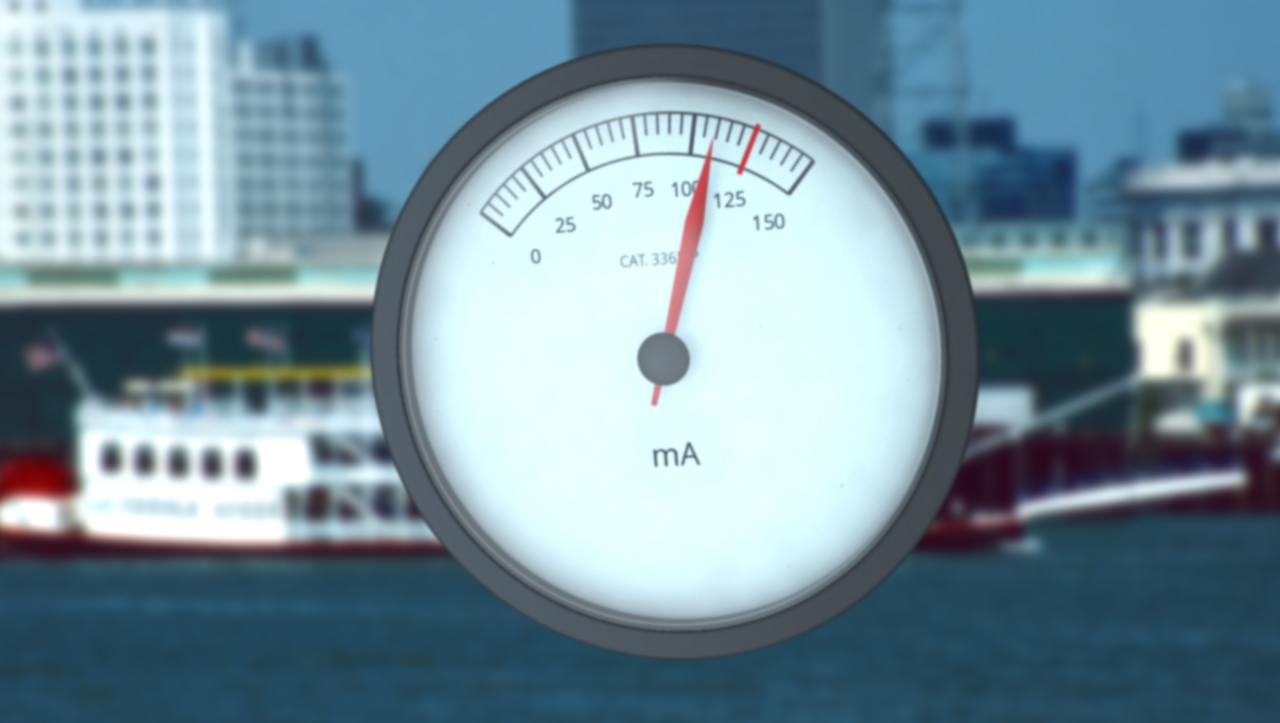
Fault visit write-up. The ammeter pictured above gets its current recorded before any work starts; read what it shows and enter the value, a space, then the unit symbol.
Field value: 110 mA
